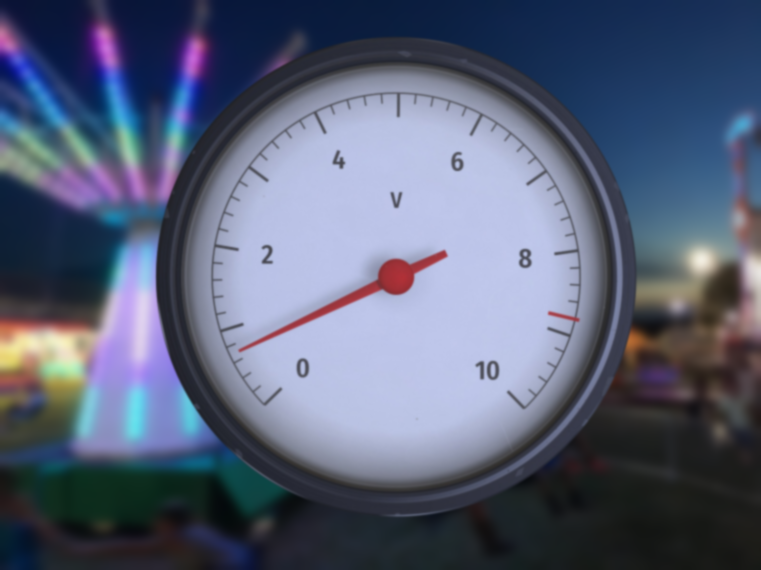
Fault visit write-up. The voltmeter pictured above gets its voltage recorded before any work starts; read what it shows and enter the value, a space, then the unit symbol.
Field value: 0.7 V
